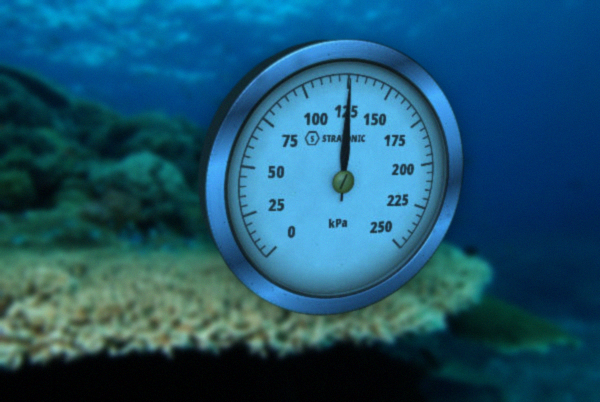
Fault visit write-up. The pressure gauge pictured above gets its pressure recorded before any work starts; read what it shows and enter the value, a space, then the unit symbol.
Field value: 125 kPa
